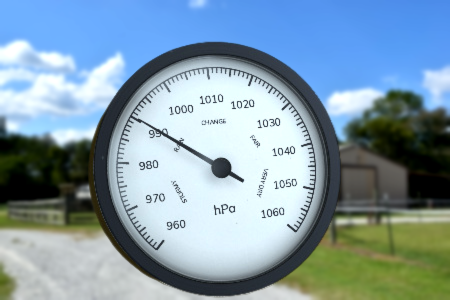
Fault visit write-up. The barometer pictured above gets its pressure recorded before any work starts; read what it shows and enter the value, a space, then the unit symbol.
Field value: 990 hPa
